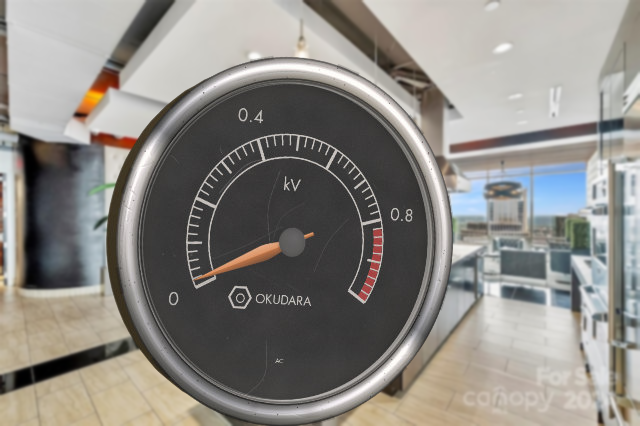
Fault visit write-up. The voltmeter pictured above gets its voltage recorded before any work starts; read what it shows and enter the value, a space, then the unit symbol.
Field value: 0.02 kV
